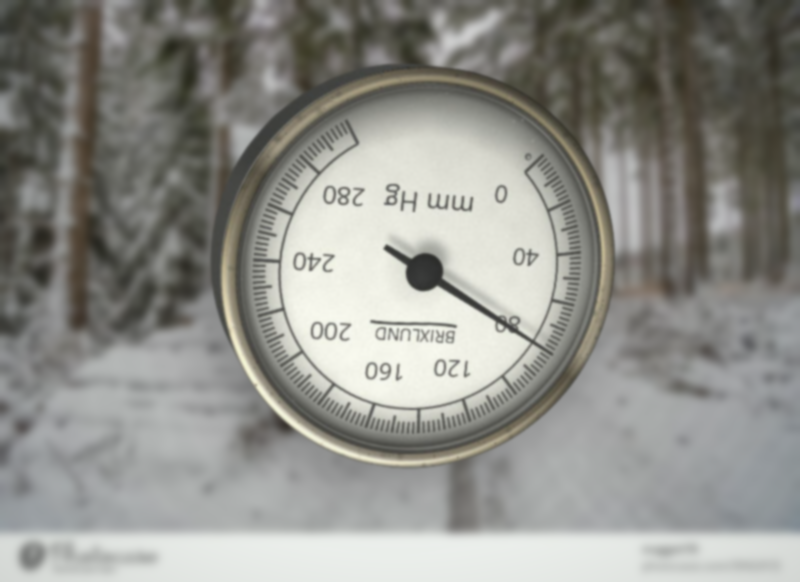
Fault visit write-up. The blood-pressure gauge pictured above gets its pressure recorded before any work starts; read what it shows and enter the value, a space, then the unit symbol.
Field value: 80 mmHg
